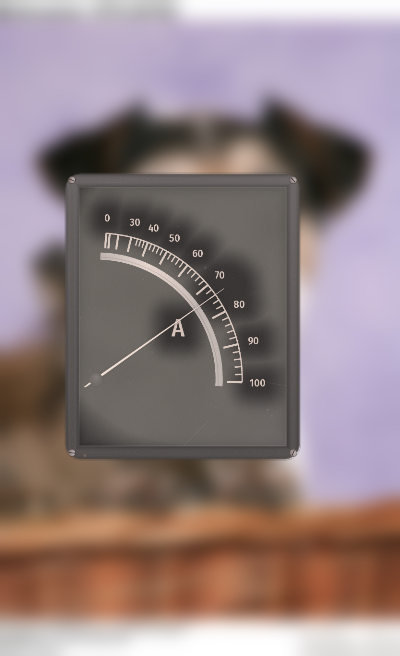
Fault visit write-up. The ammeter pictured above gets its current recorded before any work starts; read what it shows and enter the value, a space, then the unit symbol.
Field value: 74 A
